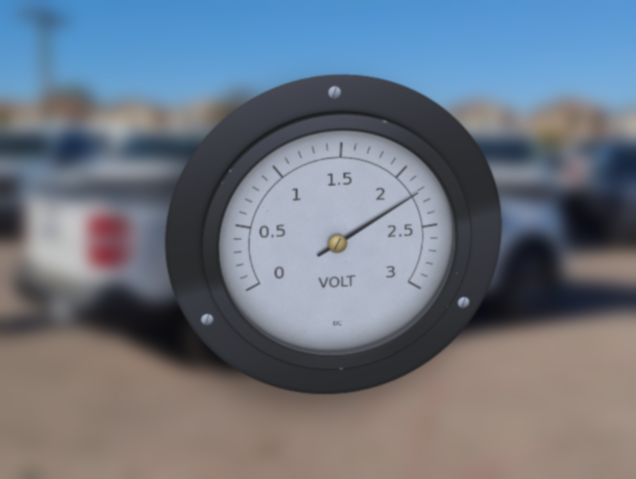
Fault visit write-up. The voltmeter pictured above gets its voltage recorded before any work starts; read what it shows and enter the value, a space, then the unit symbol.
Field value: 2.2 V
